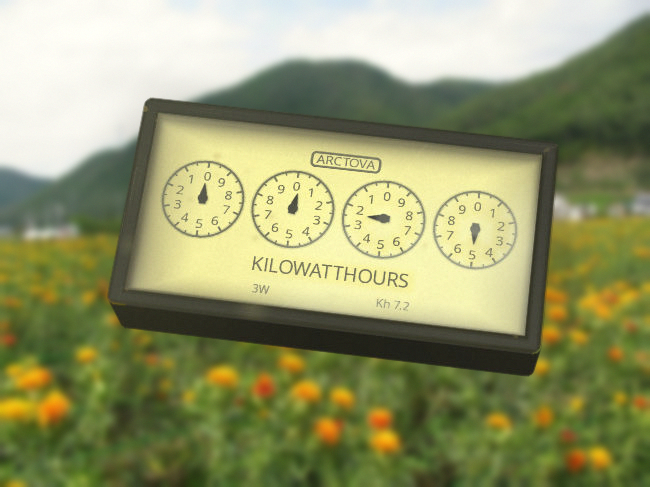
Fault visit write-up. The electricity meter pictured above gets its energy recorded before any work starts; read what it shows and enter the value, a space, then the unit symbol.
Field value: 25 kWh
